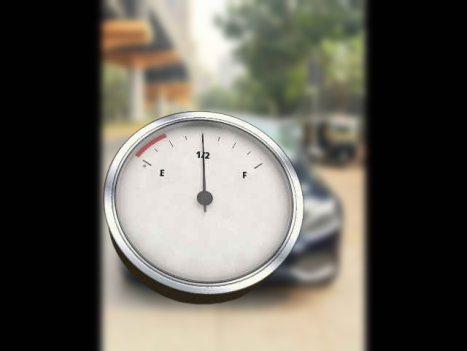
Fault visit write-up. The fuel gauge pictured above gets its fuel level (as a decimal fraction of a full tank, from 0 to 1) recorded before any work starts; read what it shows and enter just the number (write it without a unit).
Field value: 0.5
